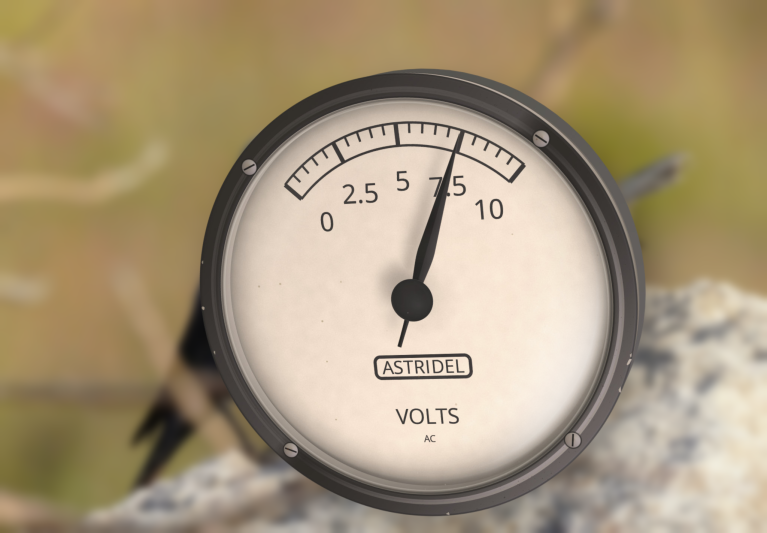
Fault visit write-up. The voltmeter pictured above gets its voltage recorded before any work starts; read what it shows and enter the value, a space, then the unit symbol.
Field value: 7.5 V
